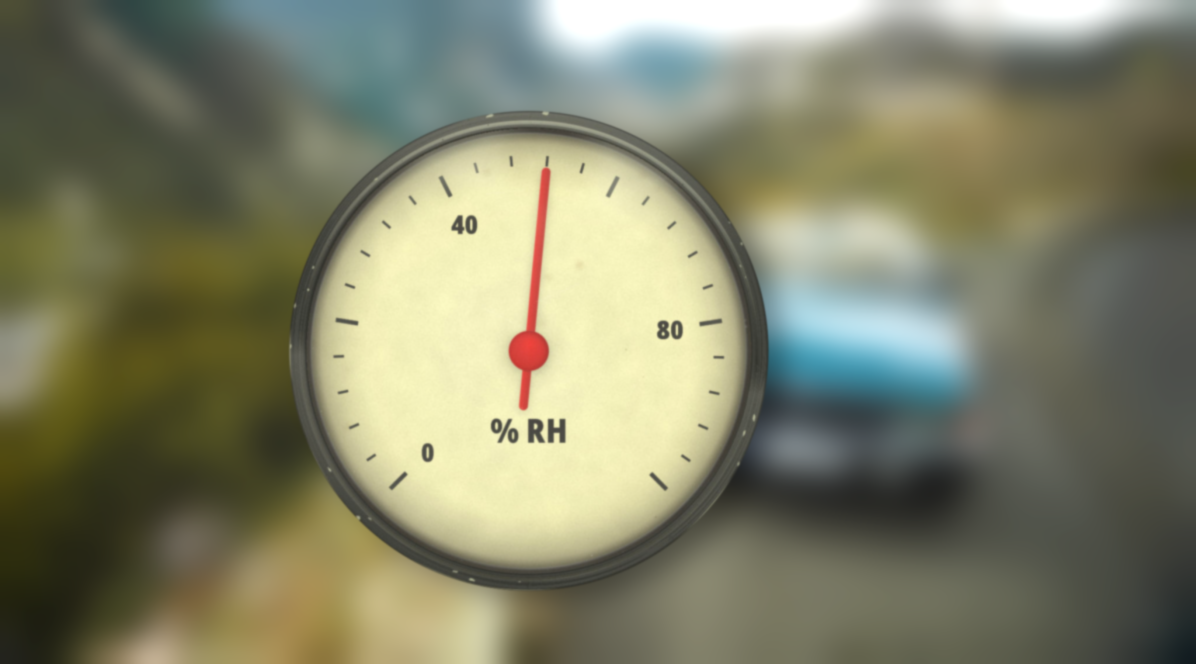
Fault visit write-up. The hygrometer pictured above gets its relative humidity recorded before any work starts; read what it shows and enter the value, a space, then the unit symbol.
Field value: 52 %
